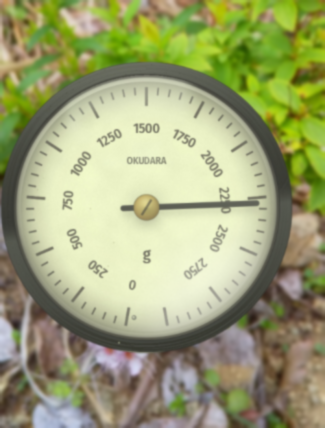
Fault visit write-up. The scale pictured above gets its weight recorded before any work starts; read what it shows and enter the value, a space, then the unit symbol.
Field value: 2275 g
